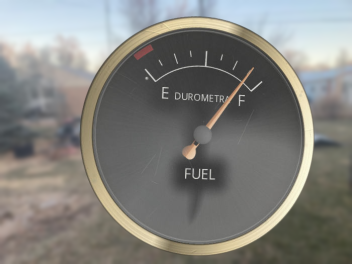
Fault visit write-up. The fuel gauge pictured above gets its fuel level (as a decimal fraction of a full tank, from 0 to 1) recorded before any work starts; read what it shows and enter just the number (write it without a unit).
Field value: 0.875
